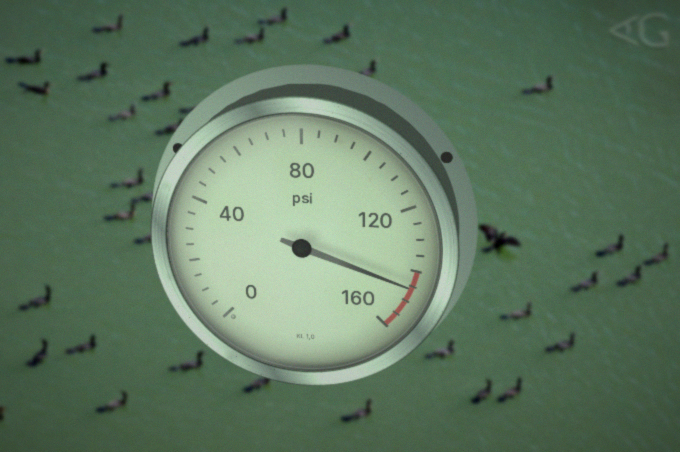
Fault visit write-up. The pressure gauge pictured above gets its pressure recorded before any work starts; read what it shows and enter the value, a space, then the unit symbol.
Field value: 145 psi
